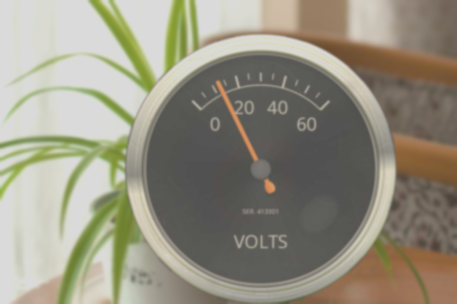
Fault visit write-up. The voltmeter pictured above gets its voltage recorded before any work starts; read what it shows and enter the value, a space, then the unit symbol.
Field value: 12.5 V
